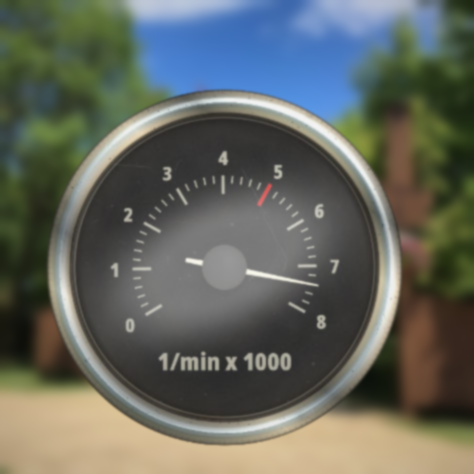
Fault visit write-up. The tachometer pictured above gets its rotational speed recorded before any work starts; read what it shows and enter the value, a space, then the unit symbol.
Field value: 7400 rpm
